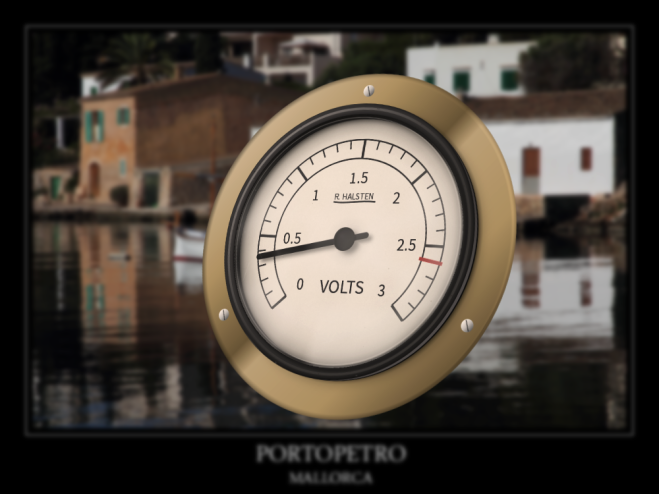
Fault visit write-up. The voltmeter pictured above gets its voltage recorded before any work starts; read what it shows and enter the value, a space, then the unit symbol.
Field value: 0.35 V
